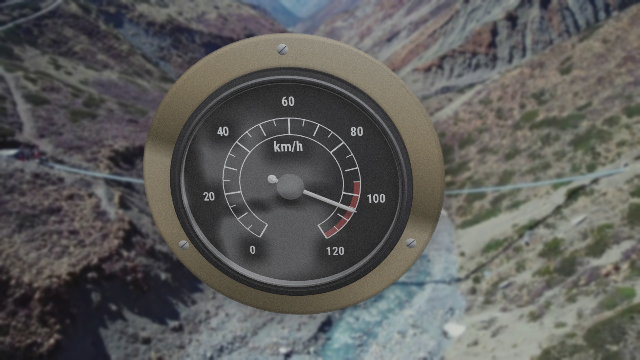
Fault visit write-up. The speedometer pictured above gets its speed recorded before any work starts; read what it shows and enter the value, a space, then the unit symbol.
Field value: 105 km/h
